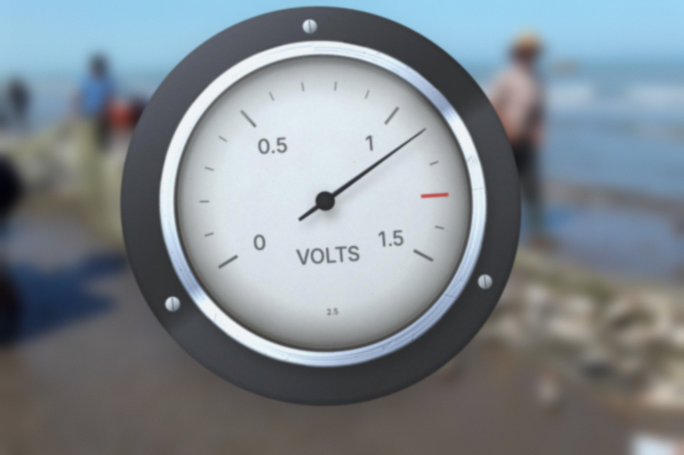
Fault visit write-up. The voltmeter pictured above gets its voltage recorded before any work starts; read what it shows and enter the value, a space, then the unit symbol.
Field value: 1.1 V
